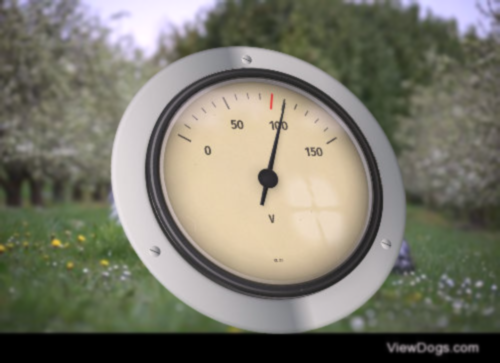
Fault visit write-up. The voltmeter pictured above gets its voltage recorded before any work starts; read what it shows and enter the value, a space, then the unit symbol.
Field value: 100 V
